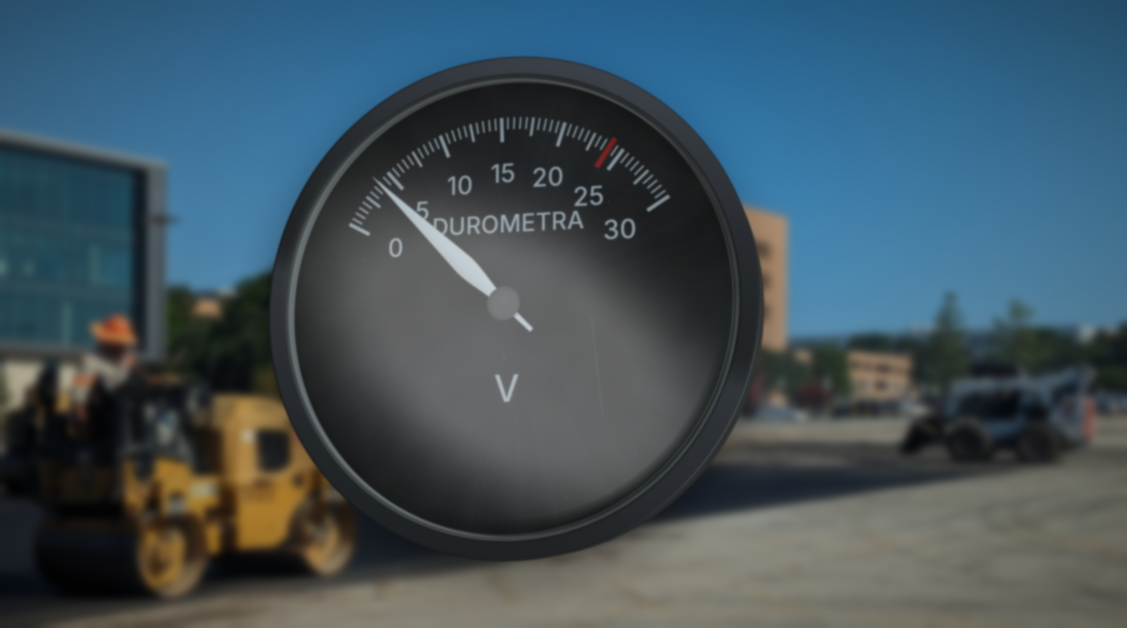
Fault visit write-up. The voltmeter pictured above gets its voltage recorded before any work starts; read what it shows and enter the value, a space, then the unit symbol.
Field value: 4 V
